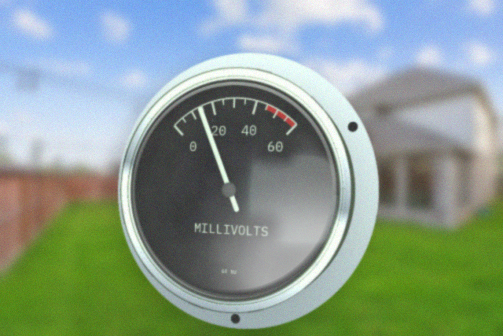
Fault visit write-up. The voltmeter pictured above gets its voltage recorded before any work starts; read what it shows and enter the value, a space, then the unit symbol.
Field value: 15 mV
